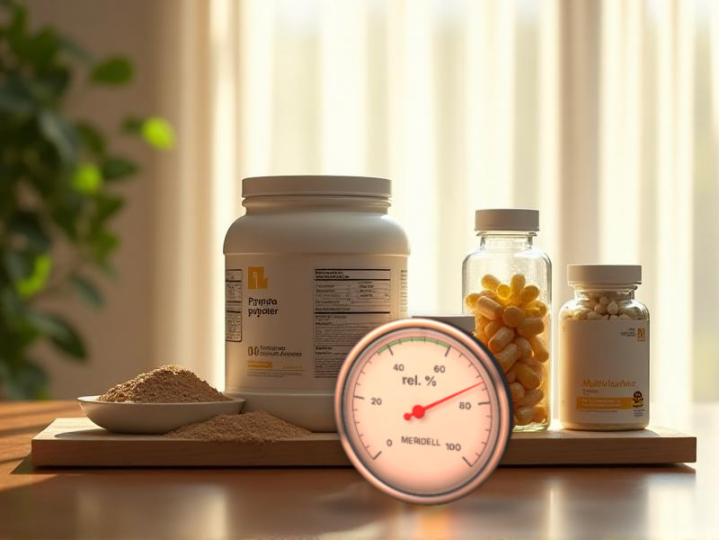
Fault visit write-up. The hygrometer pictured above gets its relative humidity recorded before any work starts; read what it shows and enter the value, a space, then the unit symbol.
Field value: 74 %
